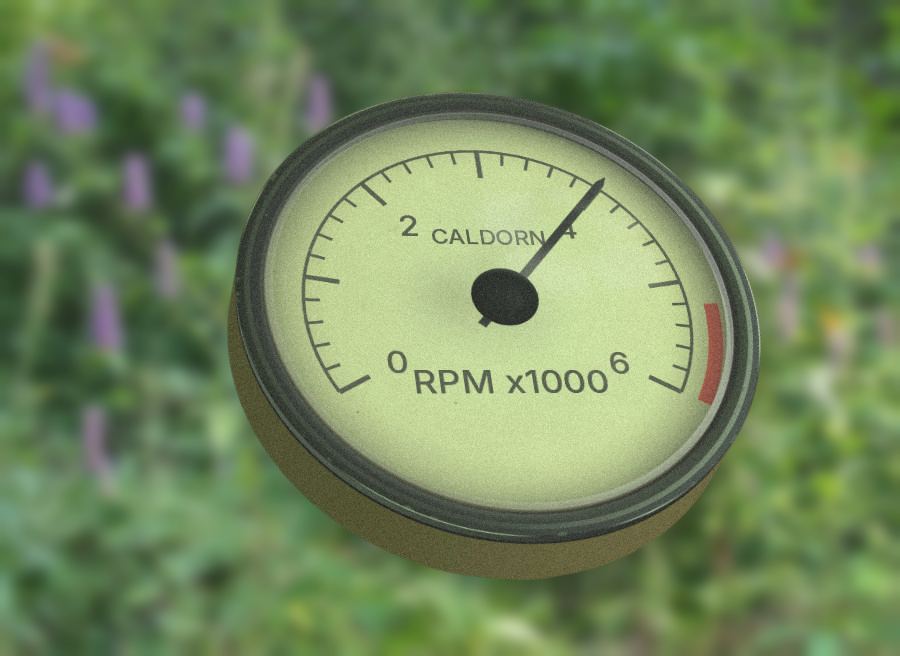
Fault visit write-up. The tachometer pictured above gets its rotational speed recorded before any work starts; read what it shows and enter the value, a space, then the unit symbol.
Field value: 4000 rpm
